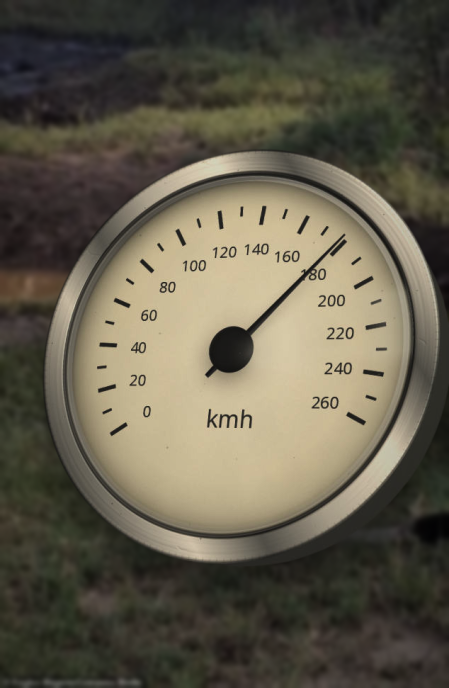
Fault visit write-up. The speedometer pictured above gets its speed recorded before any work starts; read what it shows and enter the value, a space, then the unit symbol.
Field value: 180 km/h
